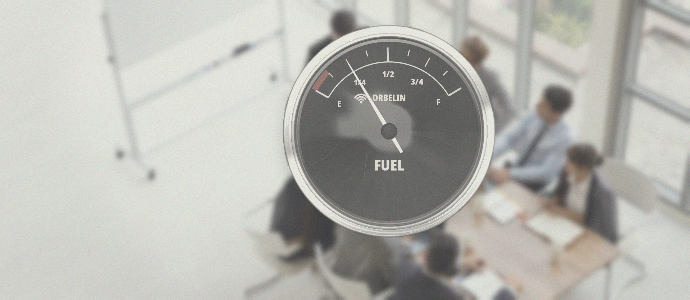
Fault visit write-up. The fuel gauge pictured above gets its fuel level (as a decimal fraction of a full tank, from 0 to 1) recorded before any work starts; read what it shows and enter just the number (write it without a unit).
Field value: 0.25
